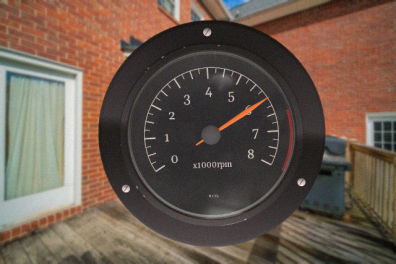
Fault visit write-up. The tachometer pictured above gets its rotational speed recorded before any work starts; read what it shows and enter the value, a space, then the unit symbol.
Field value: 6000 rpm
